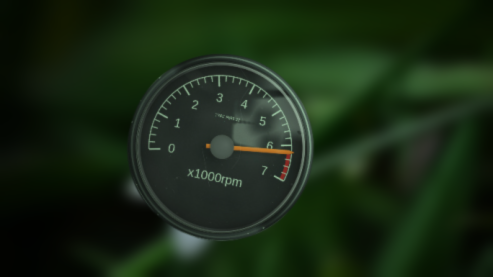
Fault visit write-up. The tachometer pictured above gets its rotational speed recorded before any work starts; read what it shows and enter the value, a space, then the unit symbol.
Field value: 6200 rpm
